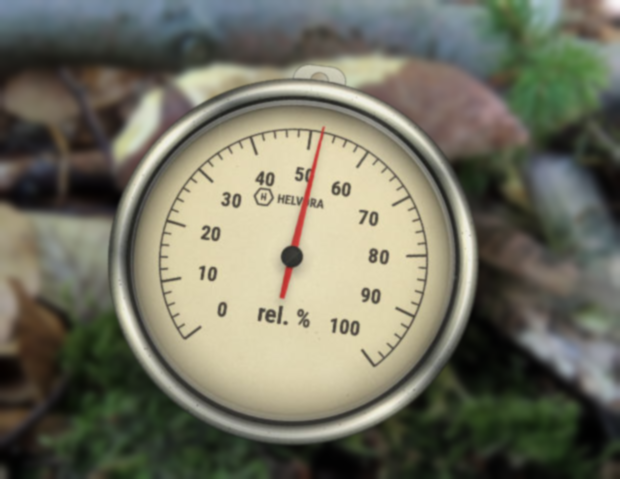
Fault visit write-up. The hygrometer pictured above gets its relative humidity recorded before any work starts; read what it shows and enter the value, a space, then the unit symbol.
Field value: 52 %
